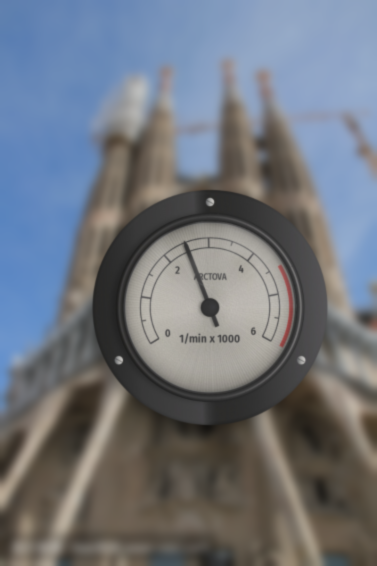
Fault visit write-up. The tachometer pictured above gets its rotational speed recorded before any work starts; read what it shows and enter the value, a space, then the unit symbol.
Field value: 2500 rpm
